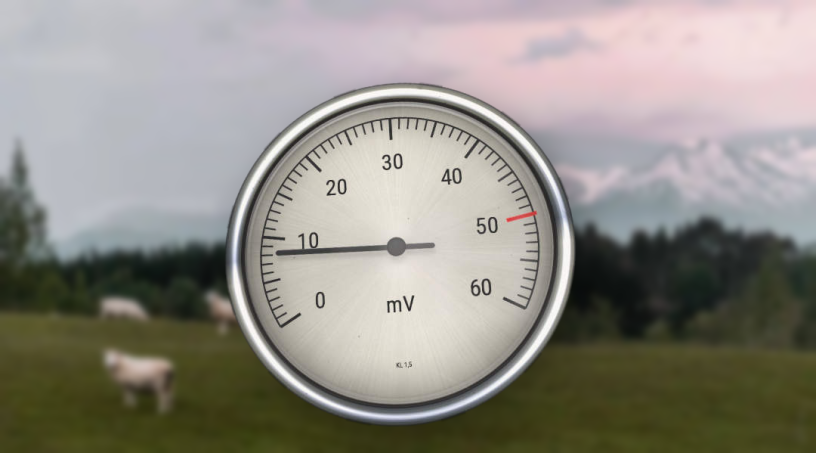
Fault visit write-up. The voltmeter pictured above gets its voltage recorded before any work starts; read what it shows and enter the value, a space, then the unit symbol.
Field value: 8 mV
